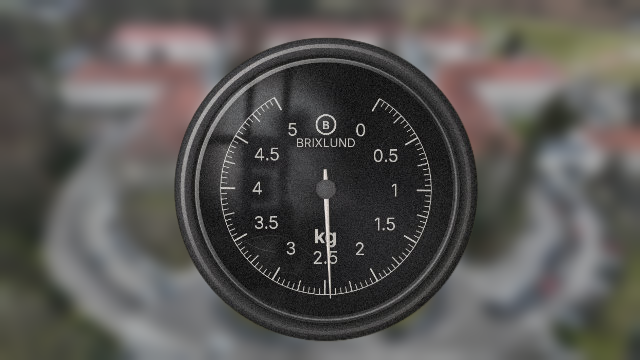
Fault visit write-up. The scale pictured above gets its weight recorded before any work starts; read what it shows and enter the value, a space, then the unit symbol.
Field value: 2.45 kg
